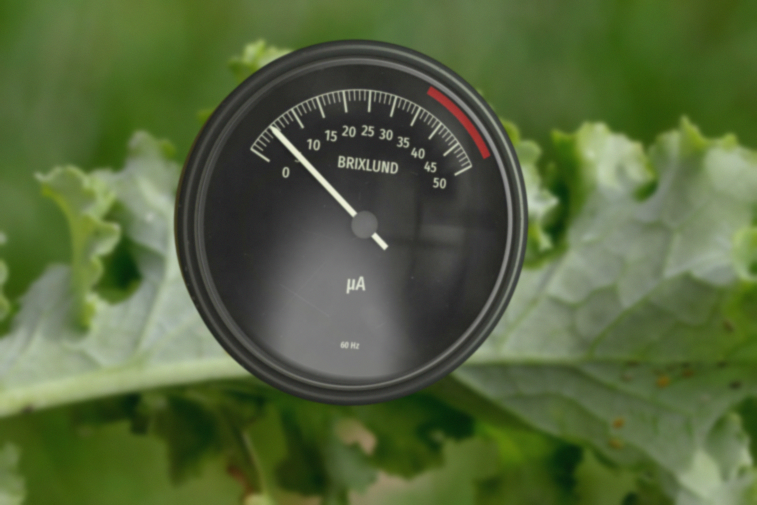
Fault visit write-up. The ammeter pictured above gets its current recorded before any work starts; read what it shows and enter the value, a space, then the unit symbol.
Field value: 5 µA
